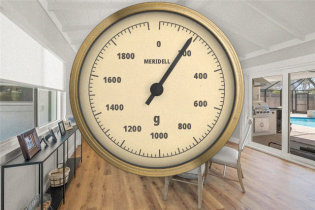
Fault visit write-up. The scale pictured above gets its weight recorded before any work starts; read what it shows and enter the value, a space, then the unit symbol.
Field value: 180 g
